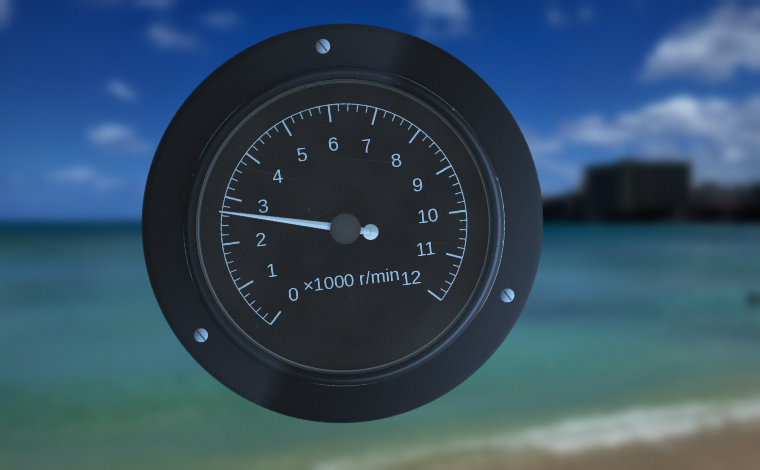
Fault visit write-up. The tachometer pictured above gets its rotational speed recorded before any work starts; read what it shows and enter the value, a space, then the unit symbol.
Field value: 2700 rpm
